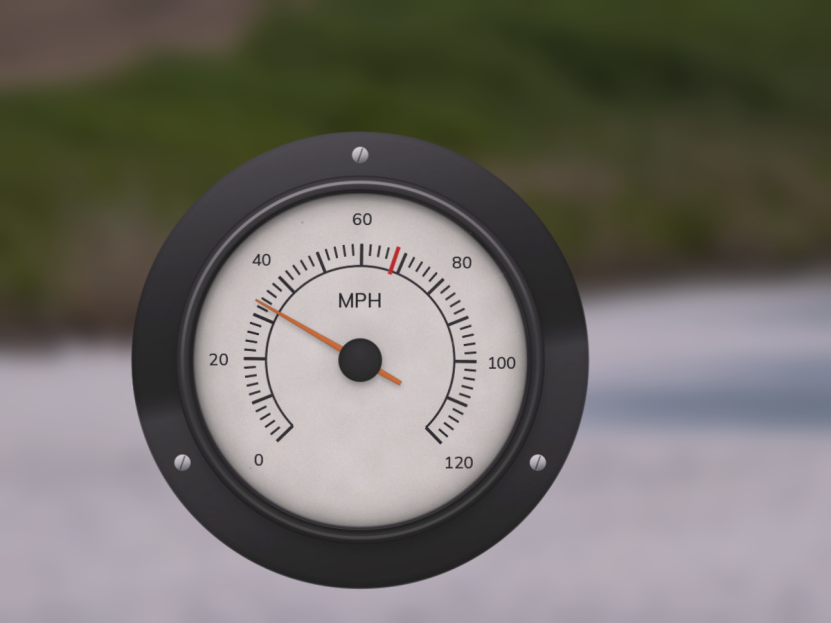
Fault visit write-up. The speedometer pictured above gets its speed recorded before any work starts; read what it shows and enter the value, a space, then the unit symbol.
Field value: 33 mph
